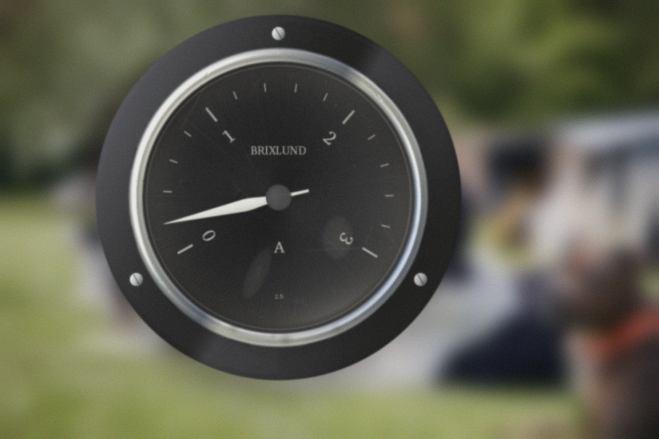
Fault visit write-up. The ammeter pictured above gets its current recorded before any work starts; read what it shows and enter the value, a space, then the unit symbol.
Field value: 0.2 A
